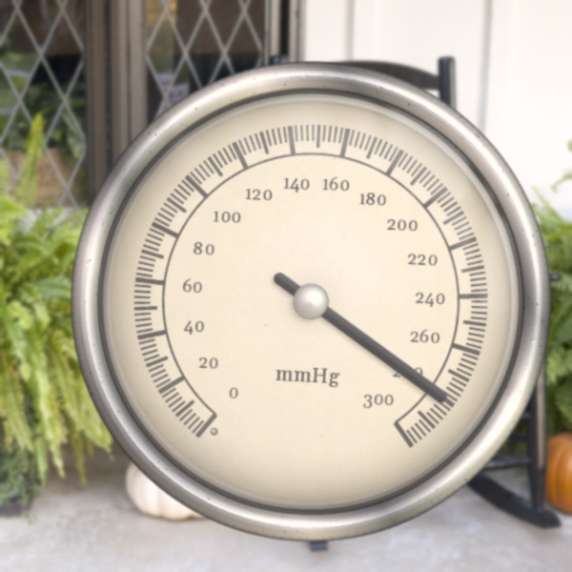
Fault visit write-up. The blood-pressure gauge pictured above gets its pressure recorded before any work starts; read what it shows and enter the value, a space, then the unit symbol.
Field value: 280 mmHg
